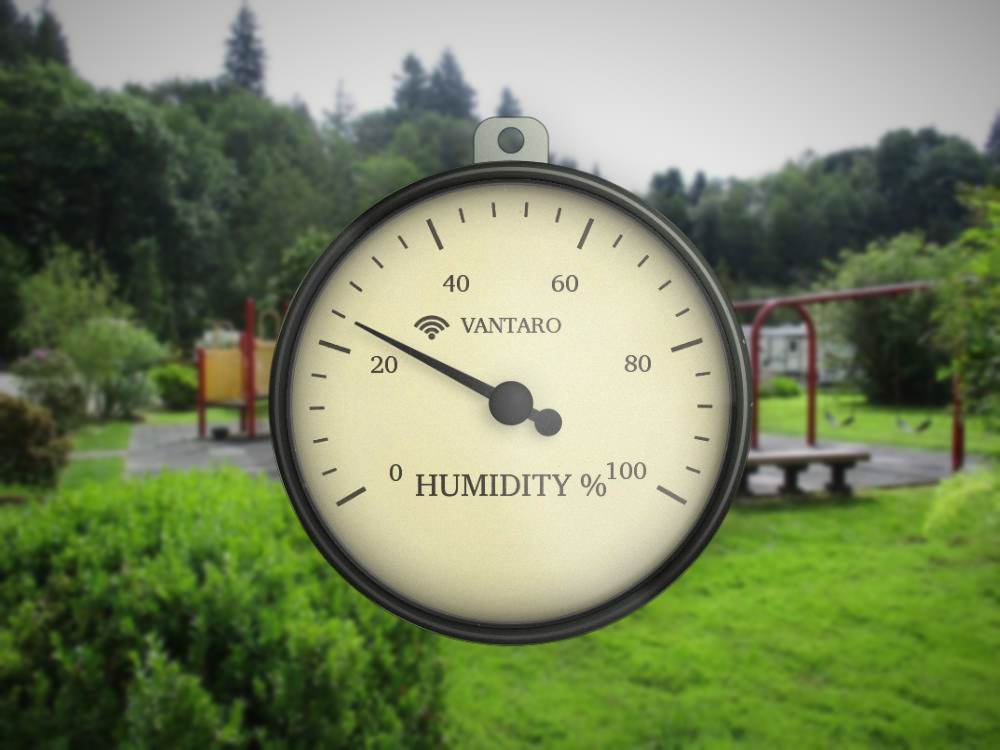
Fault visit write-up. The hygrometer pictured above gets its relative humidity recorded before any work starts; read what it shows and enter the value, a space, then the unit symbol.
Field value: 24 %
